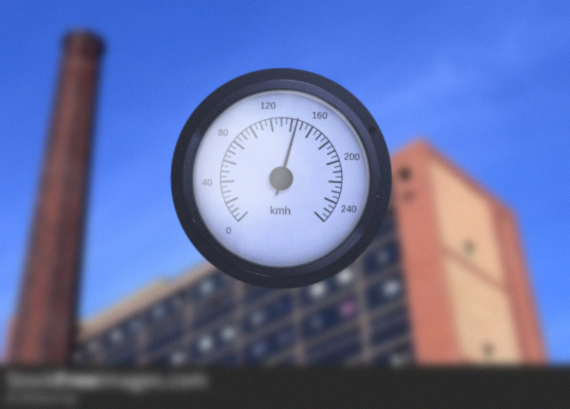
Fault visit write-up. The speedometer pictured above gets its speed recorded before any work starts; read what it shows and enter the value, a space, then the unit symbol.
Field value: 145 km/h
